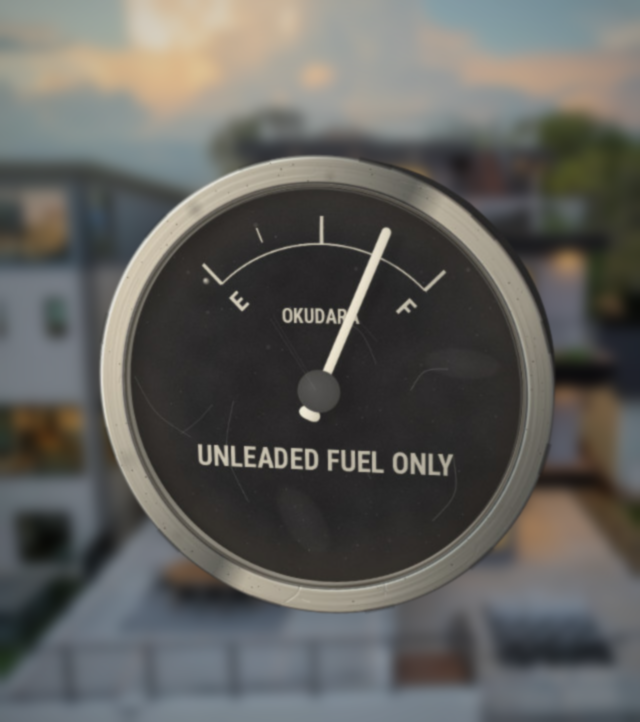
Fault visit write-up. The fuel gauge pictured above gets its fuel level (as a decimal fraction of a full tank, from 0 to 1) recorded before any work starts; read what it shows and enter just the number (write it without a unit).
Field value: 0.75
